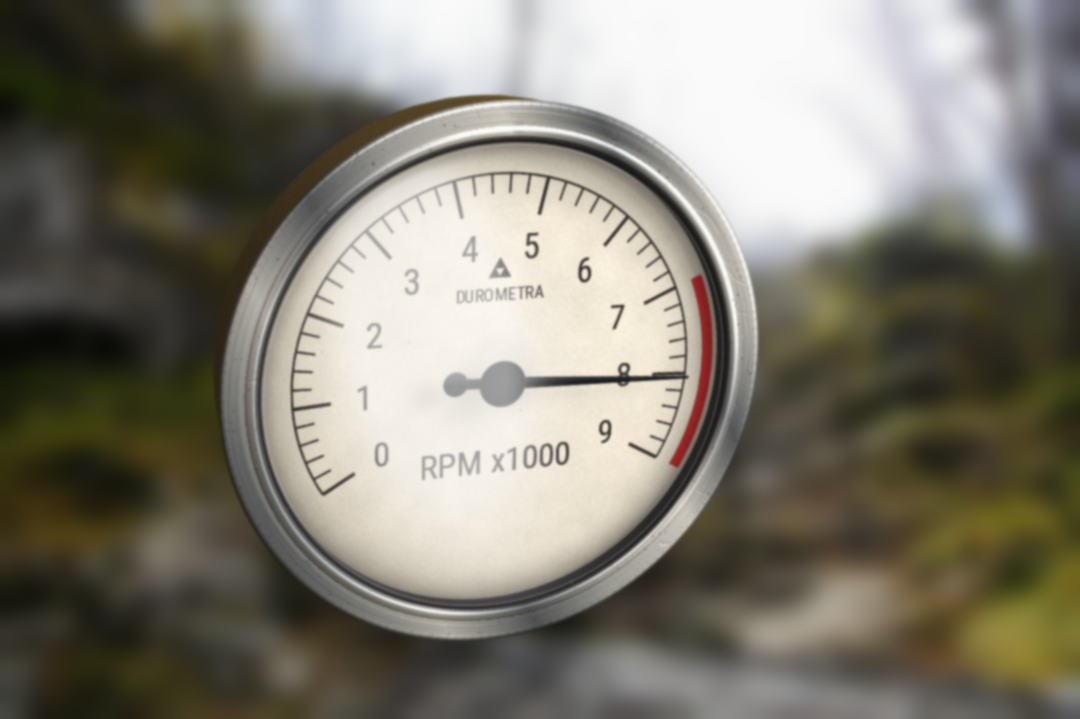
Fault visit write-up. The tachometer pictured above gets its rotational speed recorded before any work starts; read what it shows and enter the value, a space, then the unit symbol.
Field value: 8000 rpm
